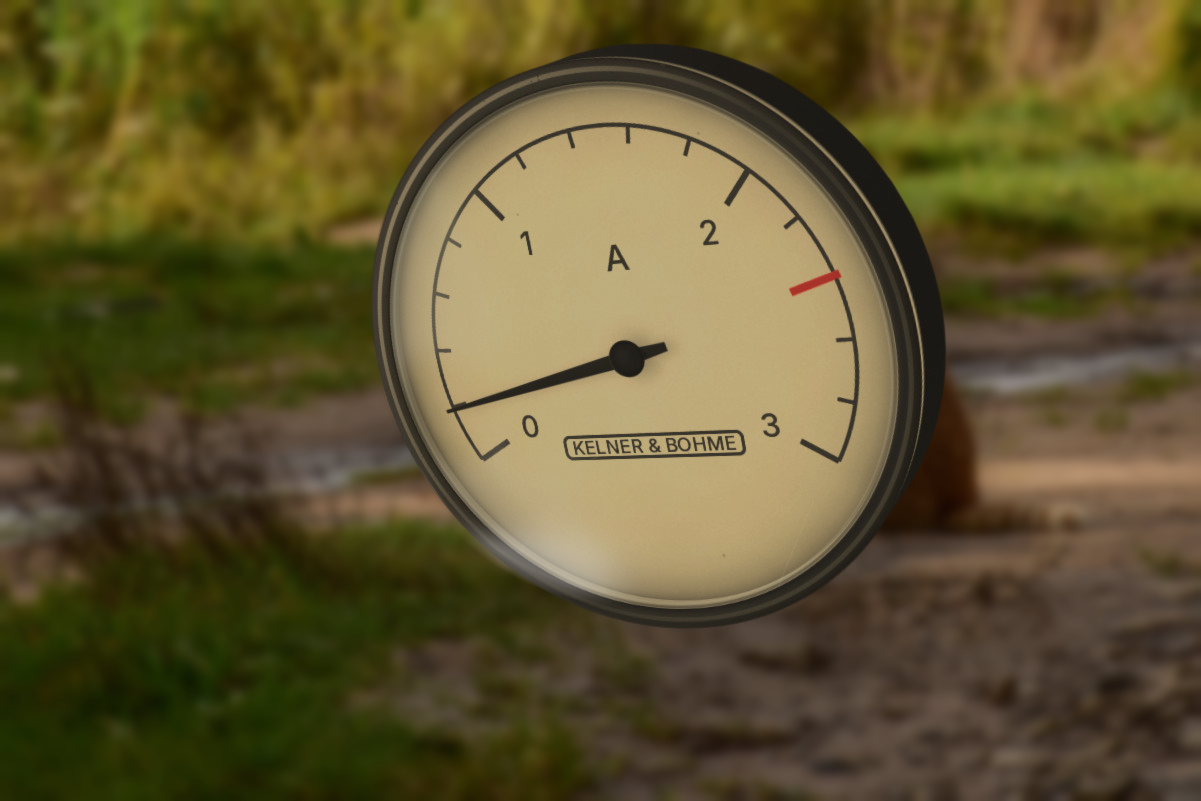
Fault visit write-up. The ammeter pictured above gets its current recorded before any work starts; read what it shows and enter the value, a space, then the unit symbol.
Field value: 0.2 A
